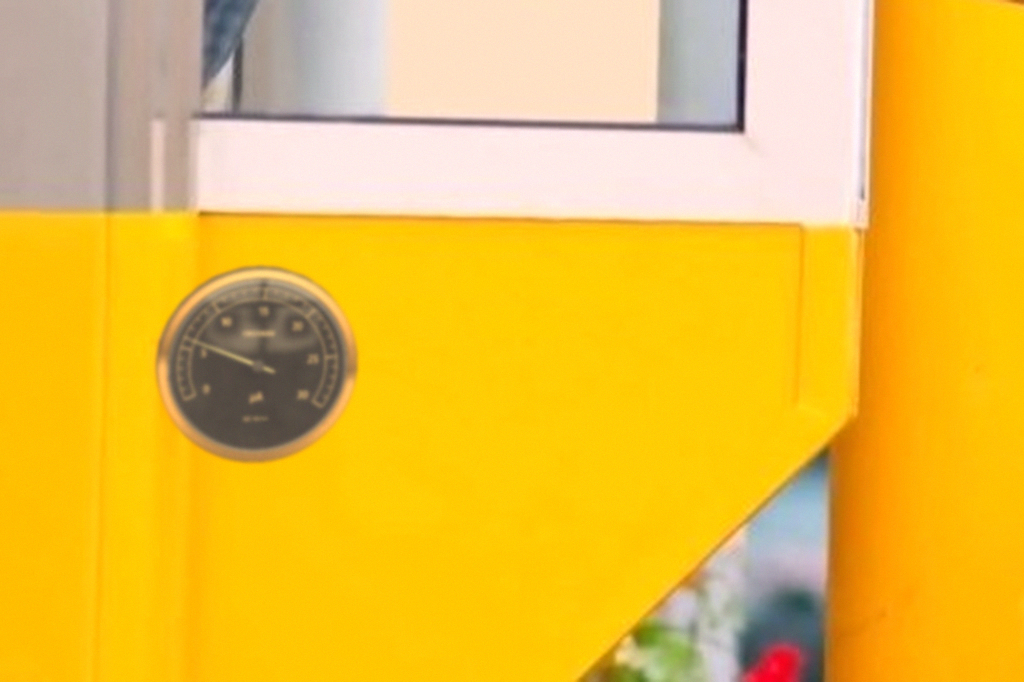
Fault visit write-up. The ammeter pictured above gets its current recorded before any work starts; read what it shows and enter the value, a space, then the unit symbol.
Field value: 6 µA
